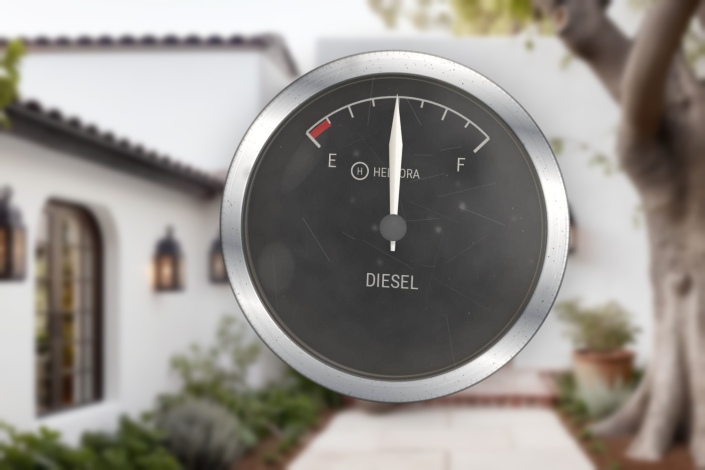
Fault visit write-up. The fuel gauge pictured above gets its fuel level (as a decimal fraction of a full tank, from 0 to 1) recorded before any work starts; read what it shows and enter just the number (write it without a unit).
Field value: 0.5
